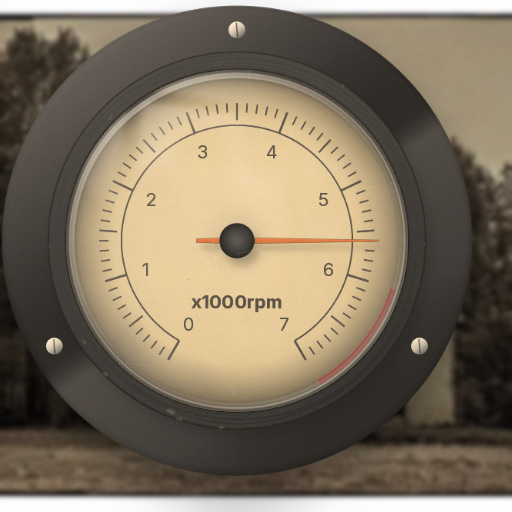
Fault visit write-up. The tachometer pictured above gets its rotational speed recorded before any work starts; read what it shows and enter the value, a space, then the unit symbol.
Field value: 5600 rpm
